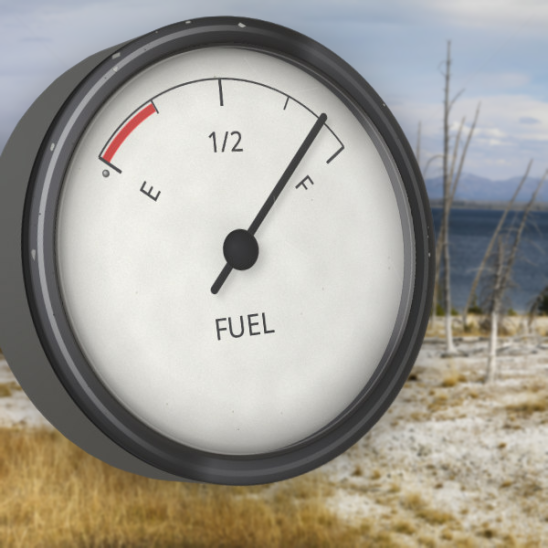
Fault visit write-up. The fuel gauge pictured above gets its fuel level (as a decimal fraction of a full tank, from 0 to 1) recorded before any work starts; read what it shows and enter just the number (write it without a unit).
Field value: 0.875
